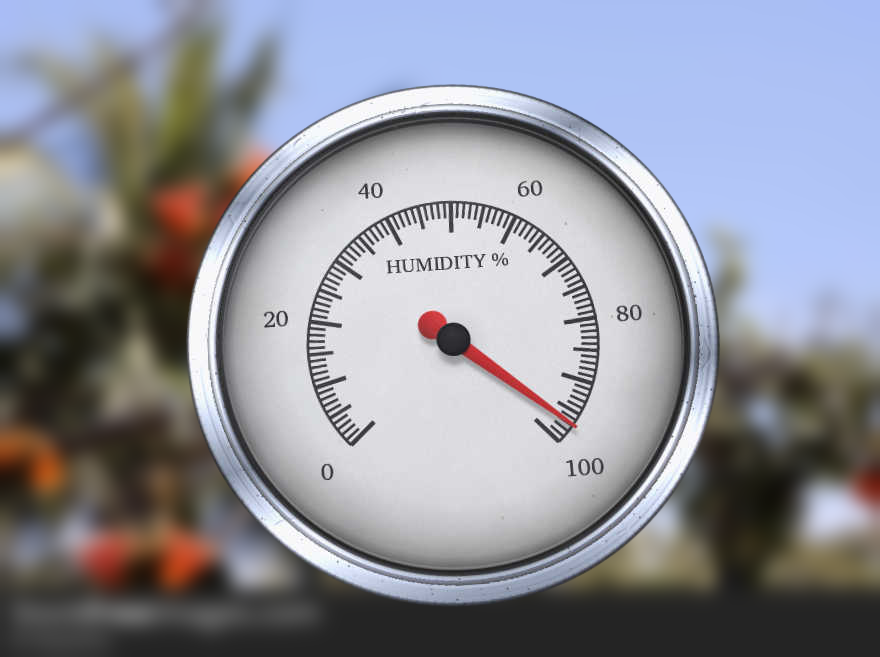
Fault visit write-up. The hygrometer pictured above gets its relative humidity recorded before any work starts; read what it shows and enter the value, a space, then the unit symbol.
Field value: 97 %
